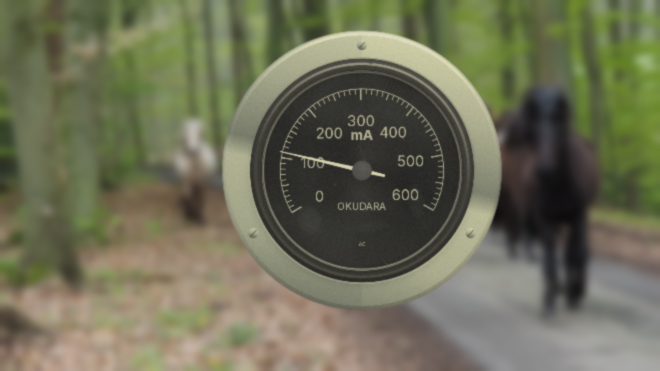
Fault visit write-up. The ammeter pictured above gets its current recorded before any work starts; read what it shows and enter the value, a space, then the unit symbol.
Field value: 110 mA
